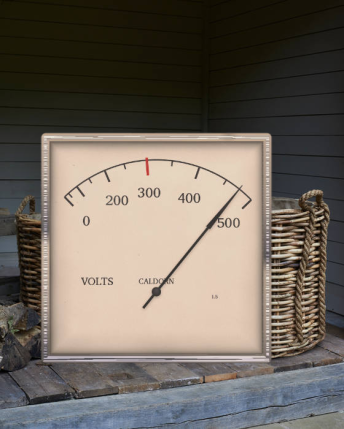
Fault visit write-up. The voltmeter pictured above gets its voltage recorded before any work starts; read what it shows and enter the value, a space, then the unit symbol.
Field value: 475 V
